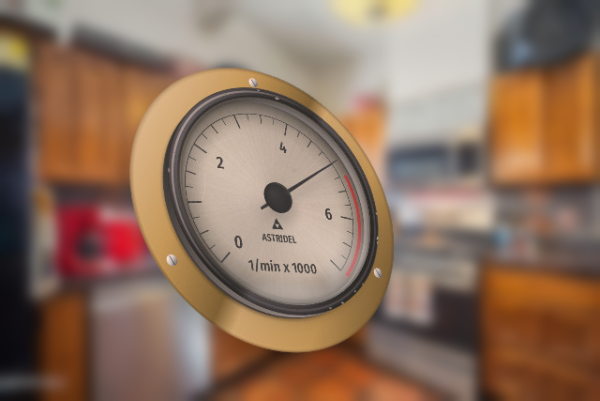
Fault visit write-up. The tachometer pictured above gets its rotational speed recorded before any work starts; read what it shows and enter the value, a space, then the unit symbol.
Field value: 5000 rpm
